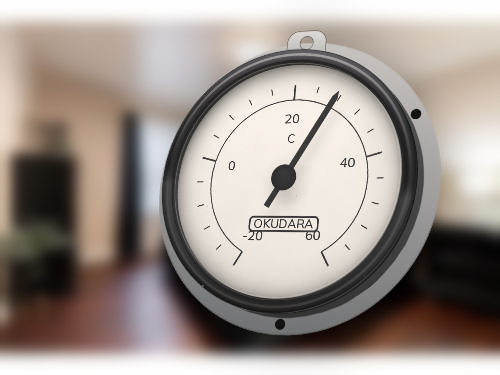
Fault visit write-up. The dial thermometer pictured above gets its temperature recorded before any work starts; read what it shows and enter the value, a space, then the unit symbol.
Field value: 28 °C
